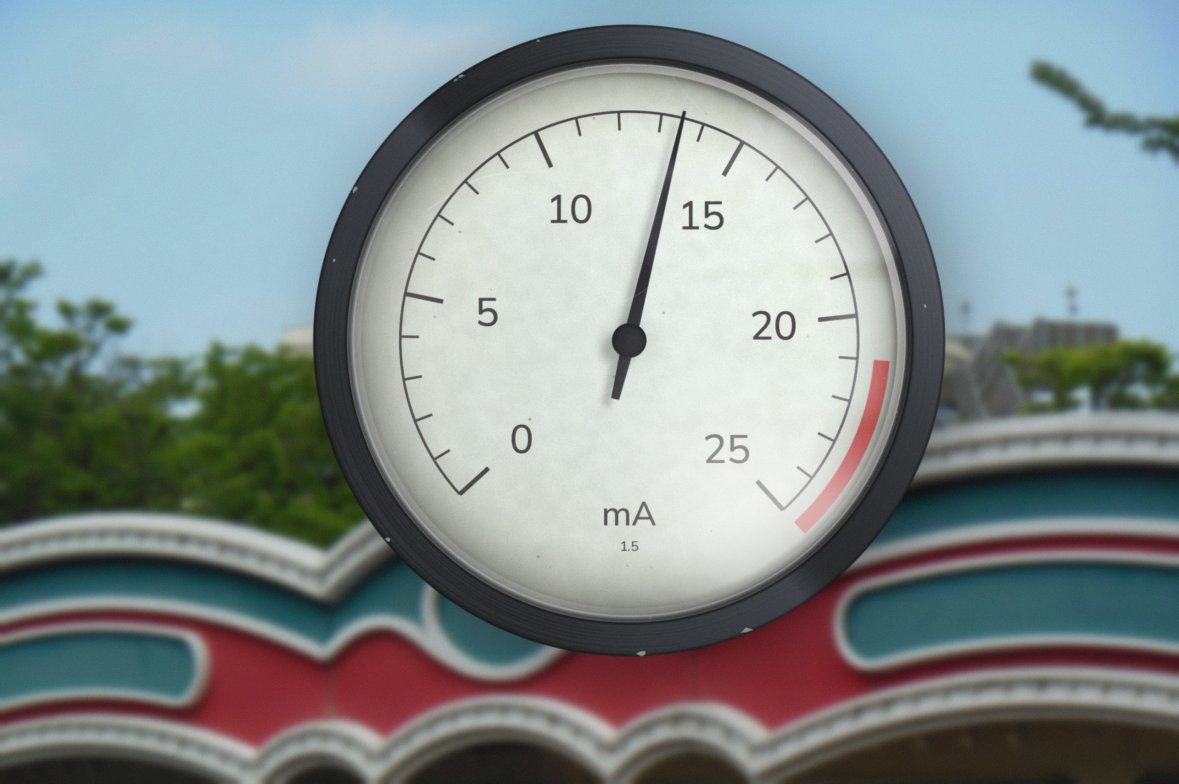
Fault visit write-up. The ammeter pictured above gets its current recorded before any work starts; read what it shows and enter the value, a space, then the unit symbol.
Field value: 13.5 mA
